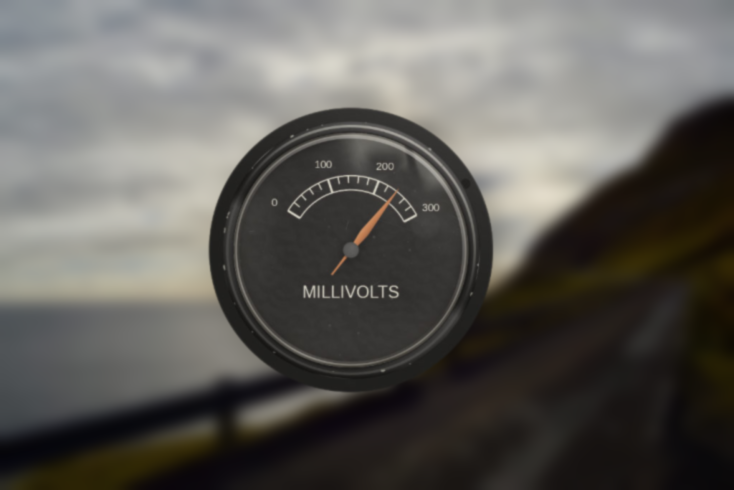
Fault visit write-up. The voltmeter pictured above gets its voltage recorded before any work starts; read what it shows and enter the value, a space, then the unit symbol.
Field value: 240 mV
